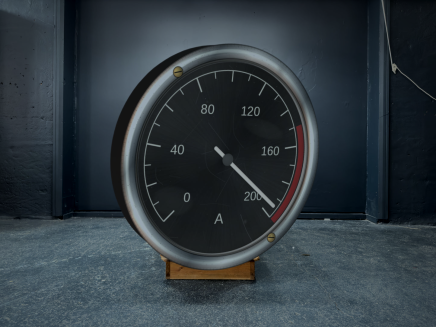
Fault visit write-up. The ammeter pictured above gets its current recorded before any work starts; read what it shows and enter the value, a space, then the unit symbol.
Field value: 195 A
